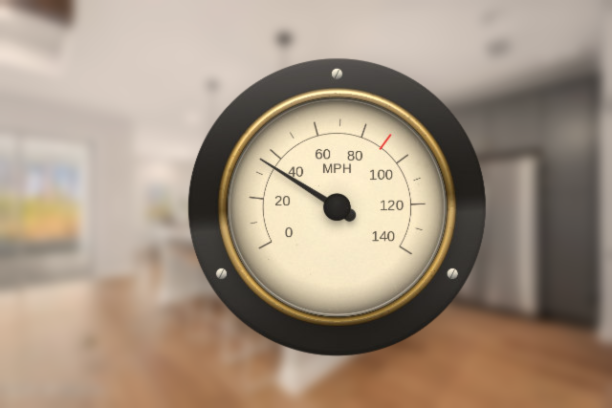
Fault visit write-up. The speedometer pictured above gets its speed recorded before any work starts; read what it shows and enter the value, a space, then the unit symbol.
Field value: 35 mph
